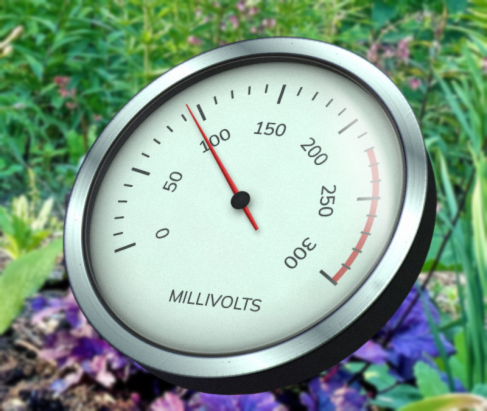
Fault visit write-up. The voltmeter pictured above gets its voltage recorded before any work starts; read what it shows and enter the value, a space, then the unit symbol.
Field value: 95 mV
